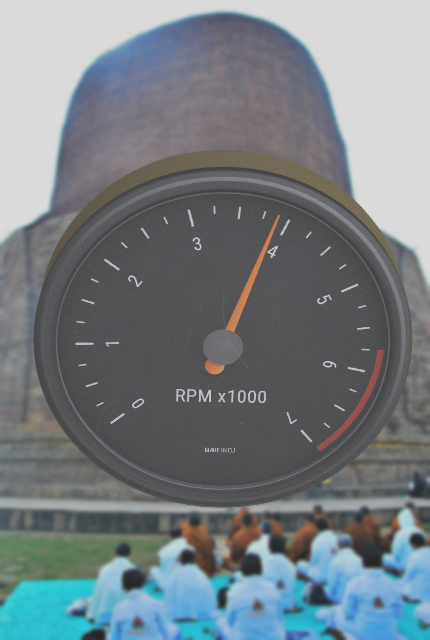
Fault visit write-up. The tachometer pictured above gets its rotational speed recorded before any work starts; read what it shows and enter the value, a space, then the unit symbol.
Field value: 3875 rpm
